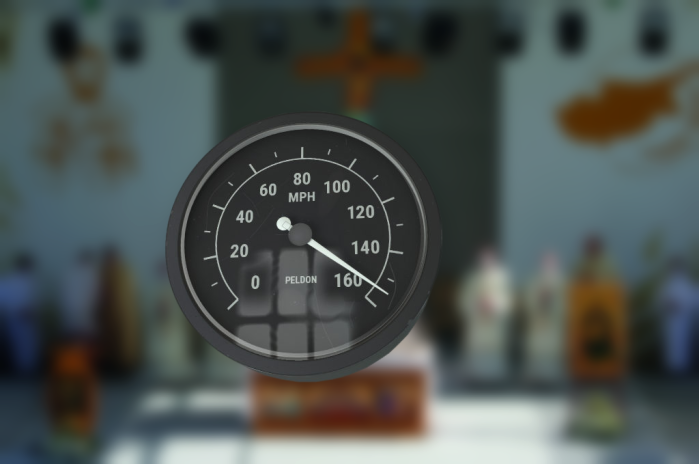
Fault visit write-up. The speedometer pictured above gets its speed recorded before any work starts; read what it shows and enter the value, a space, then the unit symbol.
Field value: 155 mph
